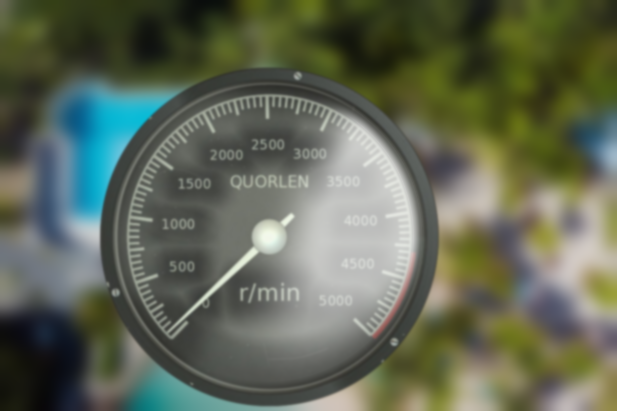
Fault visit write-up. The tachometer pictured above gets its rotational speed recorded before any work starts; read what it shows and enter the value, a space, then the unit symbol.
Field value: 50 rpm
